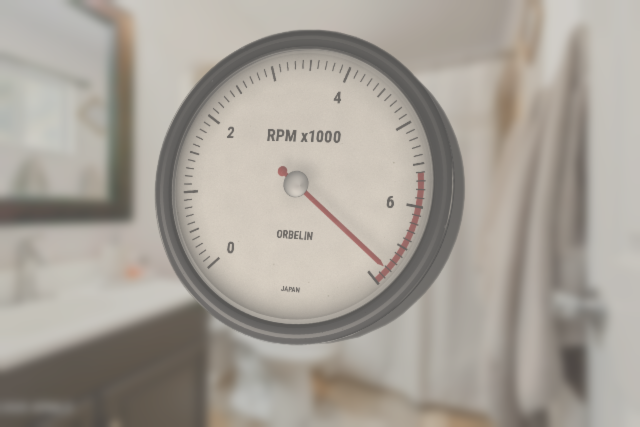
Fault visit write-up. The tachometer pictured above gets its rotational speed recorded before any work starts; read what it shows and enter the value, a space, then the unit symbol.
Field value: 6800 rpm
